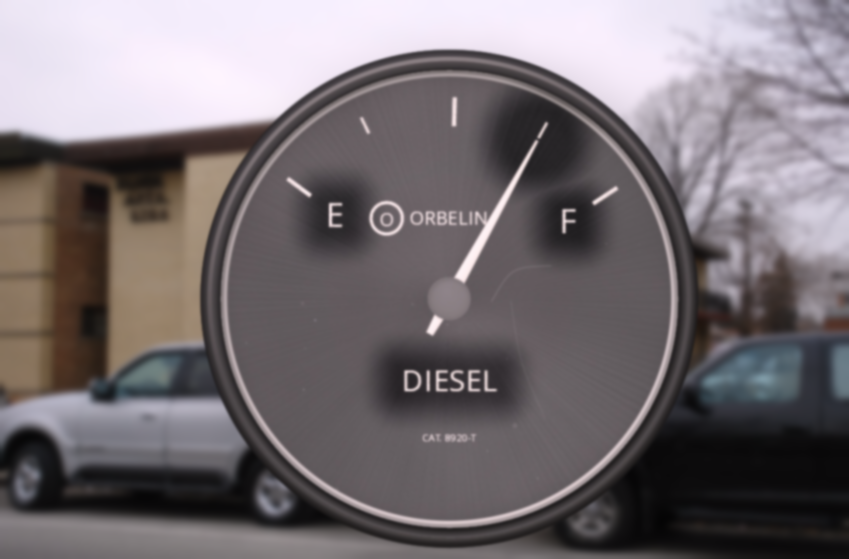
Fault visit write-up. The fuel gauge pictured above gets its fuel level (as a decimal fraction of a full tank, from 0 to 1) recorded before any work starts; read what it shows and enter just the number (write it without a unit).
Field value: 0.75
